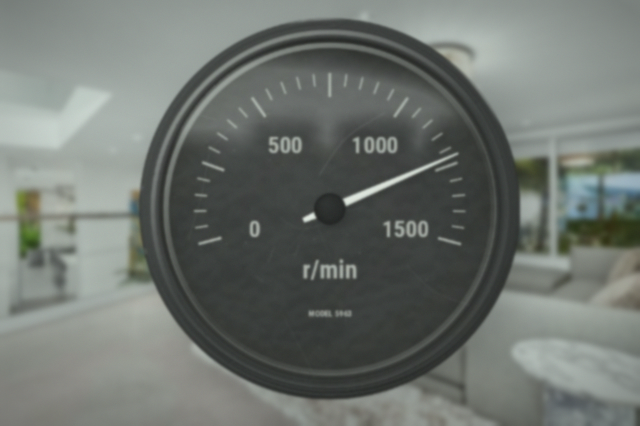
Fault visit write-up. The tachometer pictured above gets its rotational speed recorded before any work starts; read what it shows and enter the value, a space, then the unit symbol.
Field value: 1225 rpm
